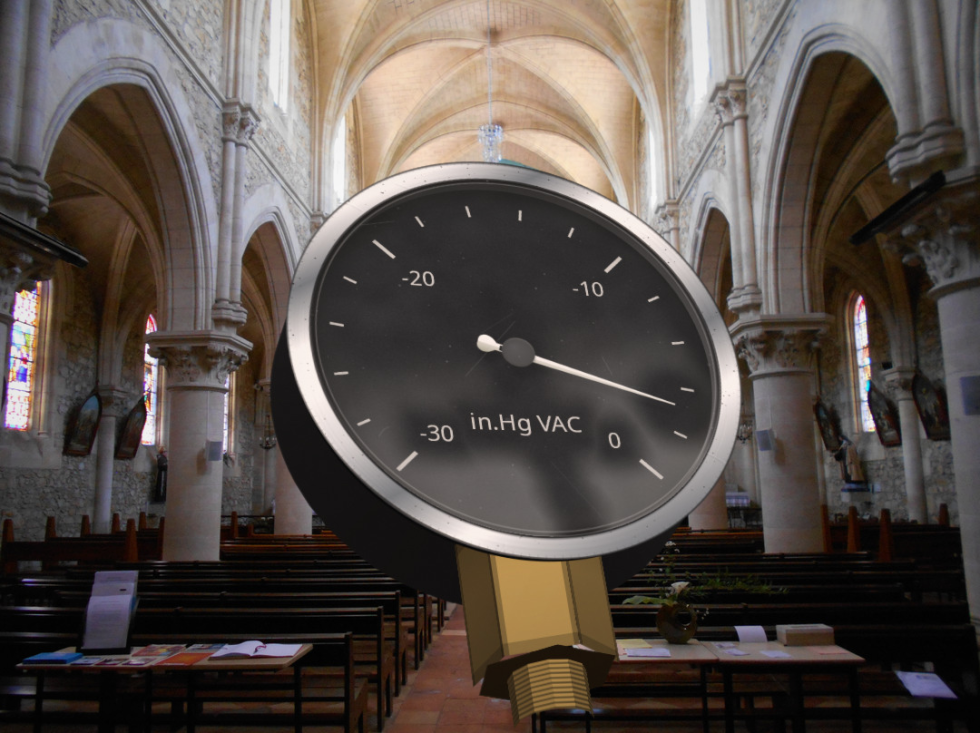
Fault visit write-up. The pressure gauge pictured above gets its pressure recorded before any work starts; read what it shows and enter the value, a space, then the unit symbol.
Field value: -3 inHg
